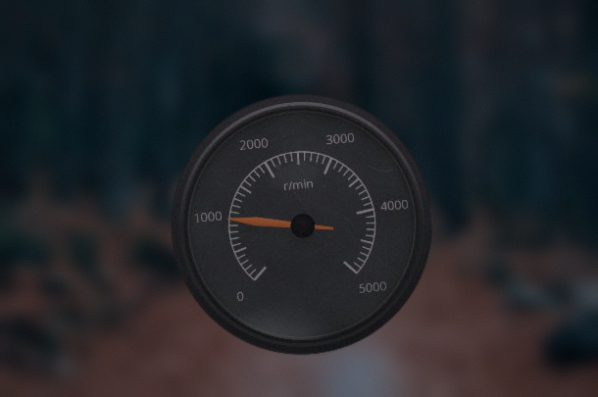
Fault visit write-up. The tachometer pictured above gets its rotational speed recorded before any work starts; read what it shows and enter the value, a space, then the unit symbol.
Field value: 1000 rpm
